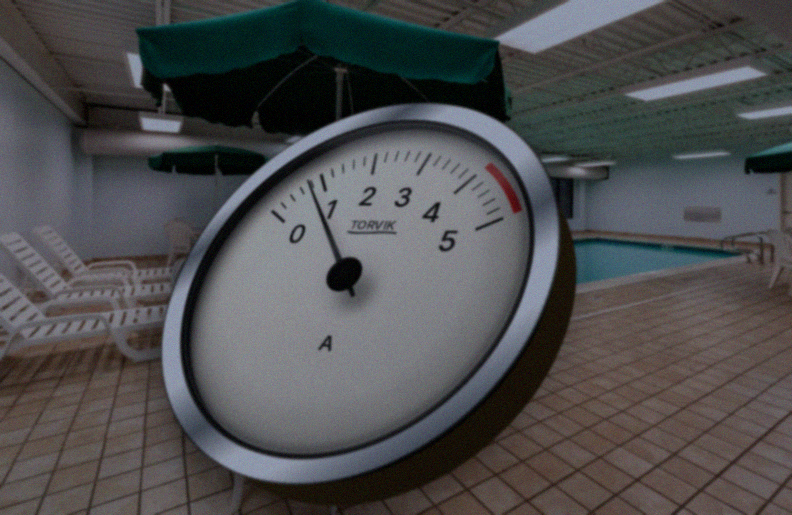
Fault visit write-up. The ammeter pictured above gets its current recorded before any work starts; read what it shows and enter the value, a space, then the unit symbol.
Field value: 0.8 A
